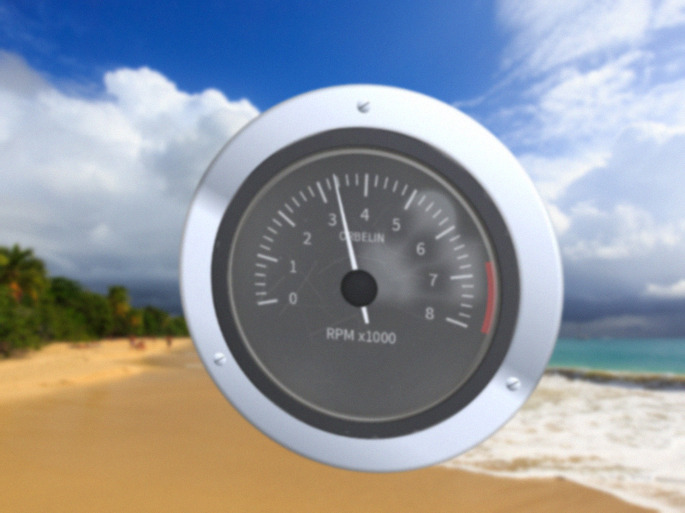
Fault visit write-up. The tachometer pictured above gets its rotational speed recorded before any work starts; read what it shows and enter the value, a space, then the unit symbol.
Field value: 3400 rpm
